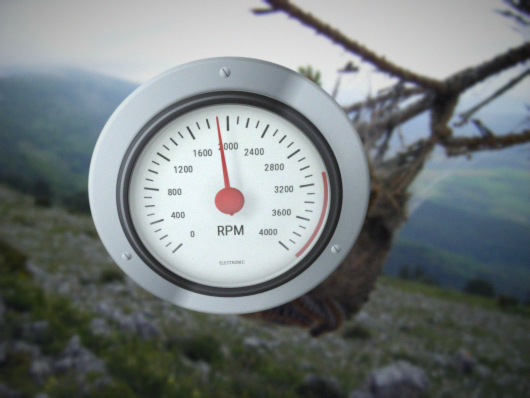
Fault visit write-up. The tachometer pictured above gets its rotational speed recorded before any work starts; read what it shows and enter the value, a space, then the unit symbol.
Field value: 1900 rpm
